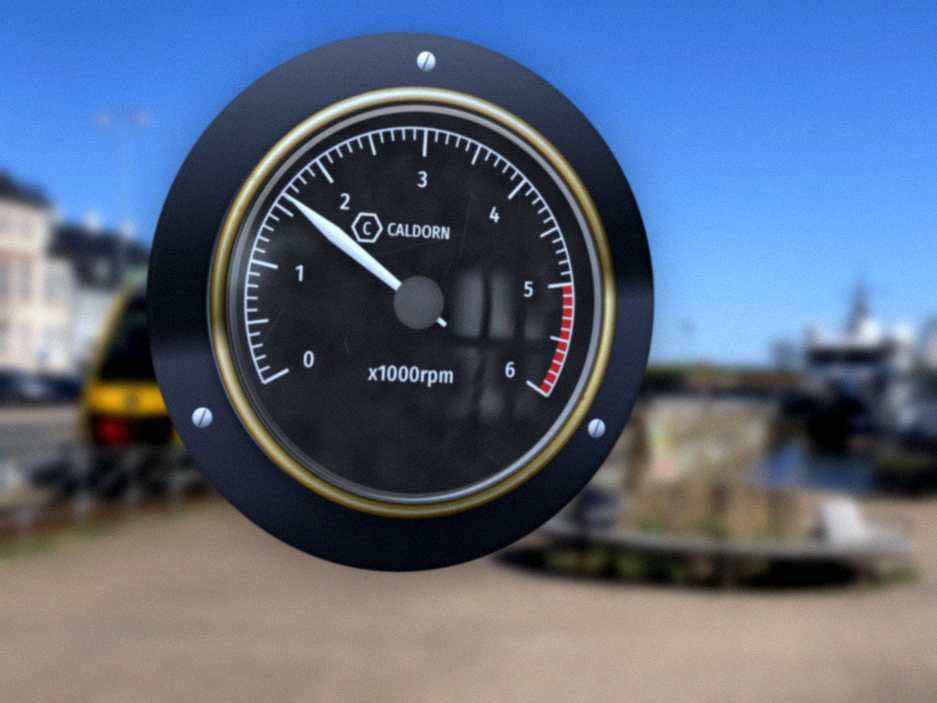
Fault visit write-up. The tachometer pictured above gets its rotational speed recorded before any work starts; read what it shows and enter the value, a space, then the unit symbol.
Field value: 1600 rpm
